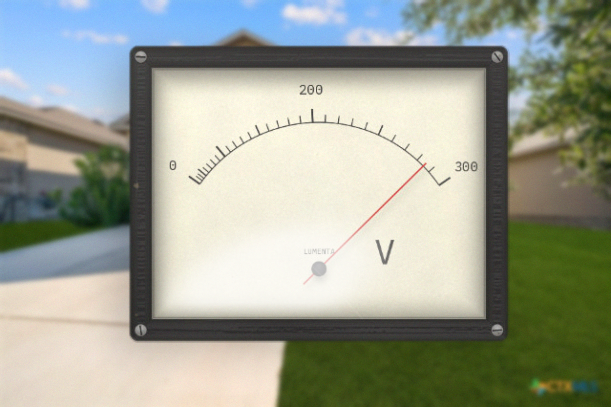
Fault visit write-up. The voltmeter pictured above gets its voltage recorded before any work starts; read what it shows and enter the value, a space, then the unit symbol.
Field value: 285 V
